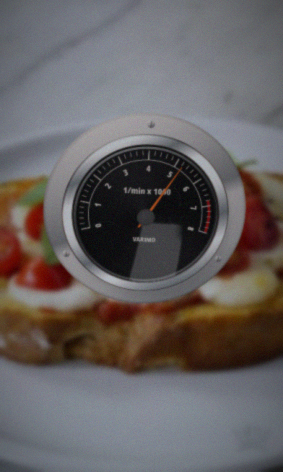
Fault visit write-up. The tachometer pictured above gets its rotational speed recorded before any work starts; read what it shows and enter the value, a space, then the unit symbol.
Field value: 5200 rpm
